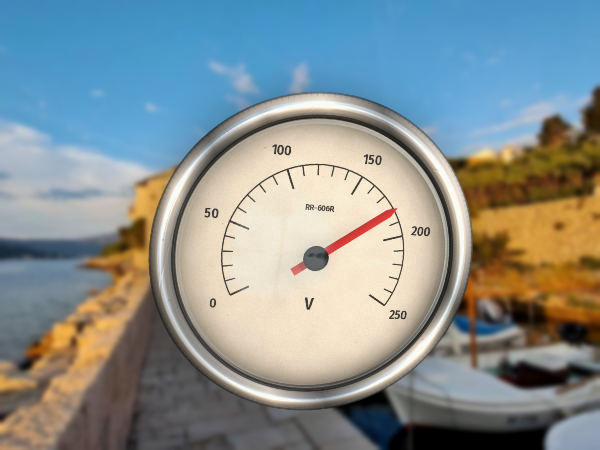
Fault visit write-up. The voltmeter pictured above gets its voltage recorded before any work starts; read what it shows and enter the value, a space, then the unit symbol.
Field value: 180 V
